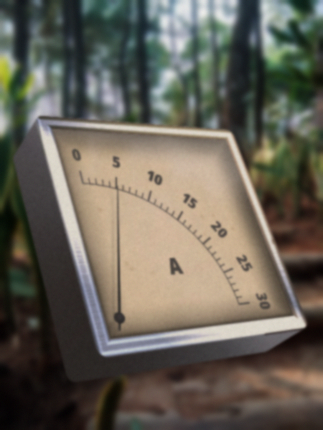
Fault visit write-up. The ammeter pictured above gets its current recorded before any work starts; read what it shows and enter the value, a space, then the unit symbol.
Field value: 5 A
